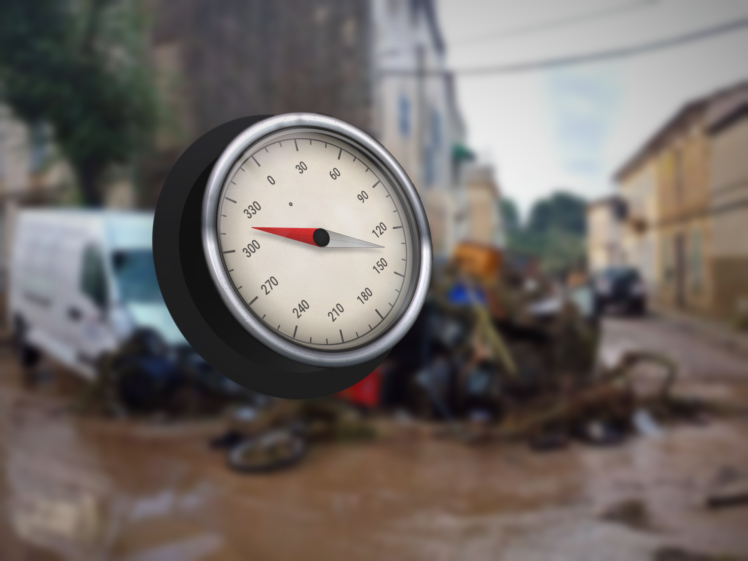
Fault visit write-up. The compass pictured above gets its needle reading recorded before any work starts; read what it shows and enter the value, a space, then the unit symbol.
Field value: 315 °
